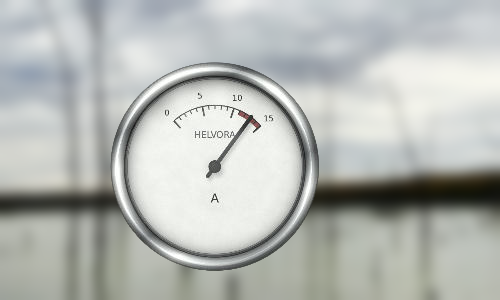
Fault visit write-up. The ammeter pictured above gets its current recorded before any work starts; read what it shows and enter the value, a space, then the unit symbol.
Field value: 13 A
